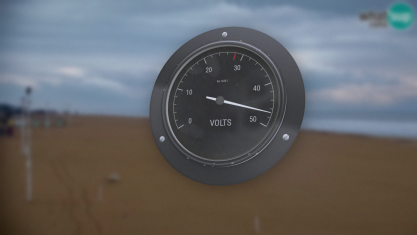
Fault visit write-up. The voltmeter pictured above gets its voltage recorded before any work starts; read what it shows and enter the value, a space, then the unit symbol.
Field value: 47 V
